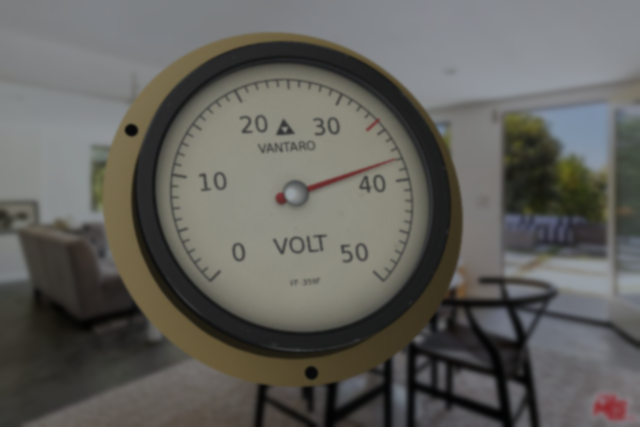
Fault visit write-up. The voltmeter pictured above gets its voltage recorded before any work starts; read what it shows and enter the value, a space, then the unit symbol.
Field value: 38 V
